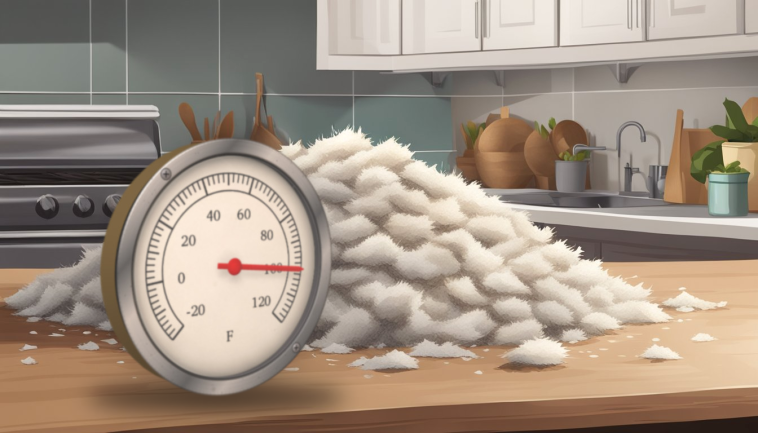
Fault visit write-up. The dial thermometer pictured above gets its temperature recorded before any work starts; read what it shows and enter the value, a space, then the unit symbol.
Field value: 100 °F
